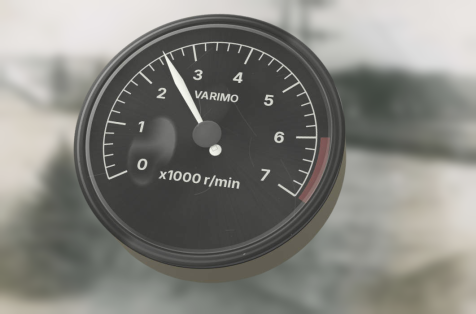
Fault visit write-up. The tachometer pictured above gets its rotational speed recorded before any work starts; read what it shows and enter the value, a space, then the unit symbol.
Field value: 2500 rpm
